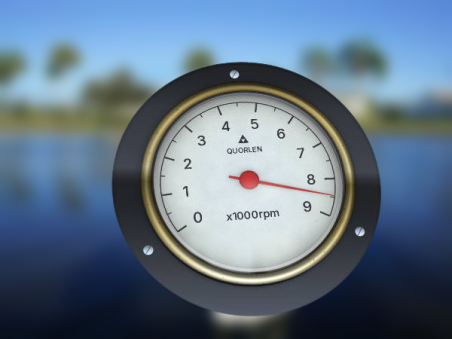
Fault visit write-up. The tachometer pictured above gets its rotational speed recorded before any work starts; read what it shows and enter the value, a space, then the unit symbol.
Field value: 8500 rpm
